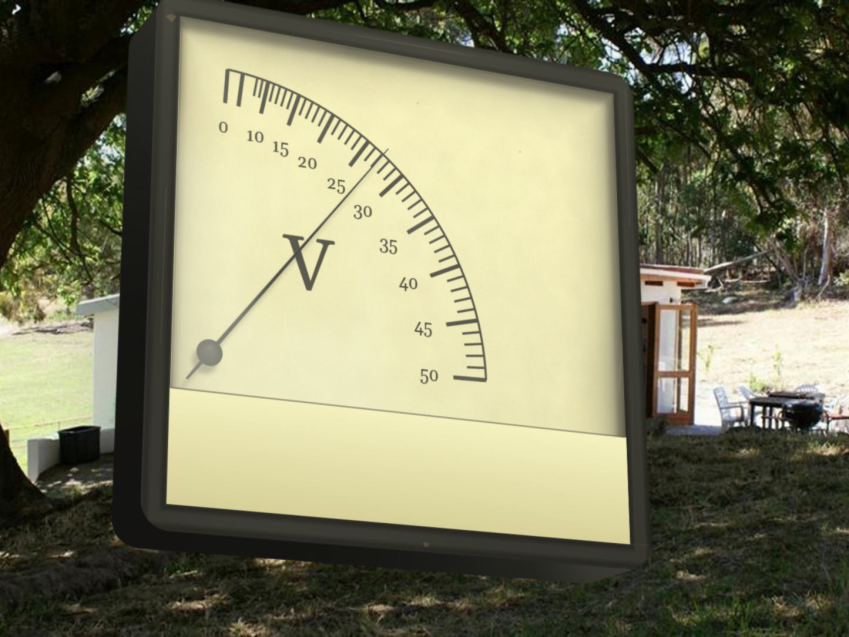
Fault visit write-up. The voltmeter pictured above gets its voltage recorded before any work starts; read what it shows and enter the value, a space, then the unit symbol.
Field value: 27 V
